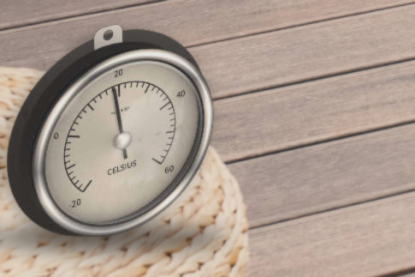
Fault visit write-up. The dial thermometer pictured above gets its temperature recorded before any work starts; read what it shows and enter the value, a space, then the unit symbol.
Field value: 18 °C
